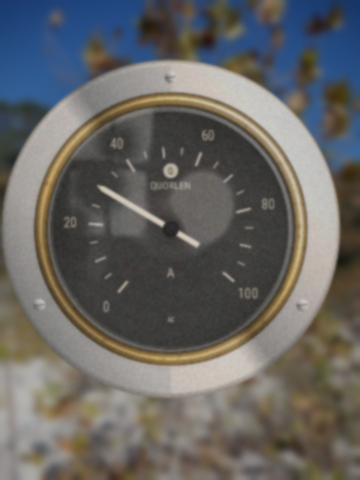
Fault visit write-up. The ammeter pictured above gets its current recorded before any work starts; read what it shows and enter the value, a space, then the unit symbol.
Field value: 30 A
